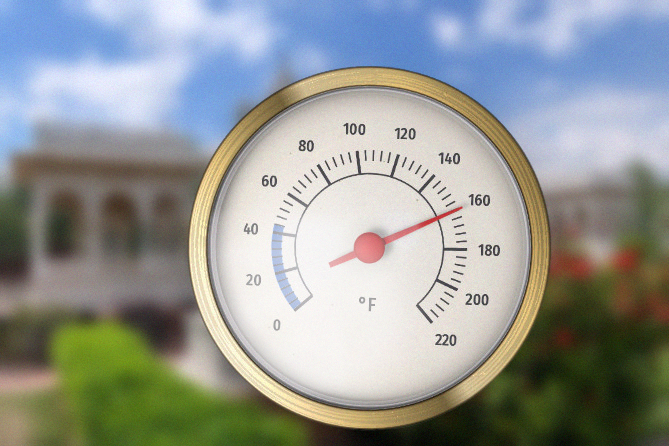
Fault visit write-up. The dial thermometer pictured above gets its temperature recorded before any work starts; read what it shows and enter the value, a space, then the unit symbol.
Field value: 160 °F
